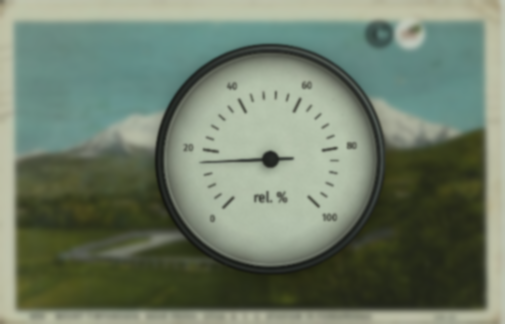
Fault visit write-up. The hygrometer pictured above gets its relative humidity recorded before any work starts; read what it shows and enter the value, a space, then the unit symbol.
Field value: 16 %
